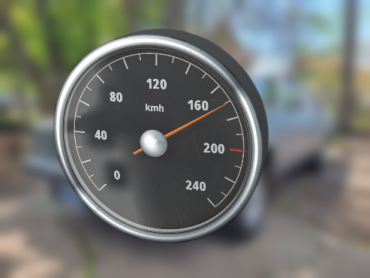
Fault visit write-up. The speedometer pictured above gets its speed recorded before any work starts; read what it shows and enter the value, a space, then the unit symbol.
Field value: 170 km/h
